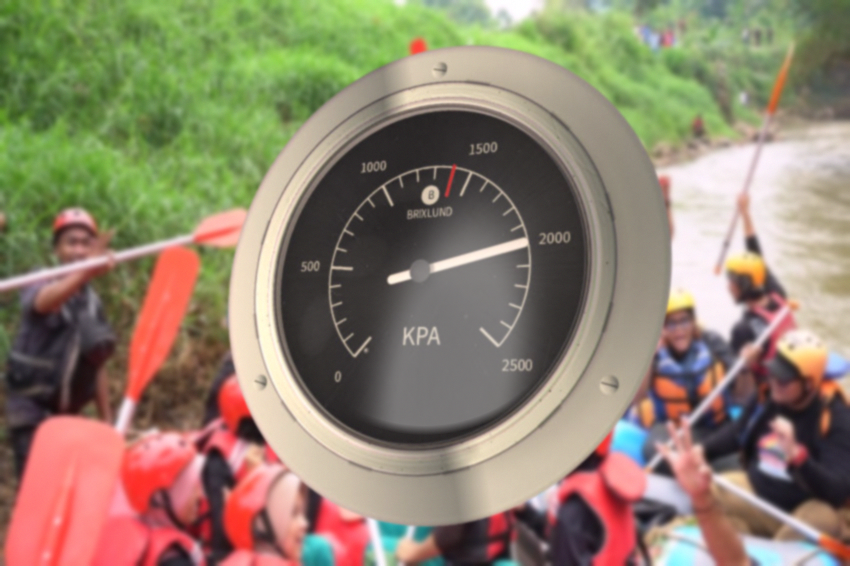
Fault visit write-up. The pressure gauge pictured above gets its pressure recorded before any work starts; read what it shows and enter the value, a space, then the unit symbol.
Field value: 2000 kPa
